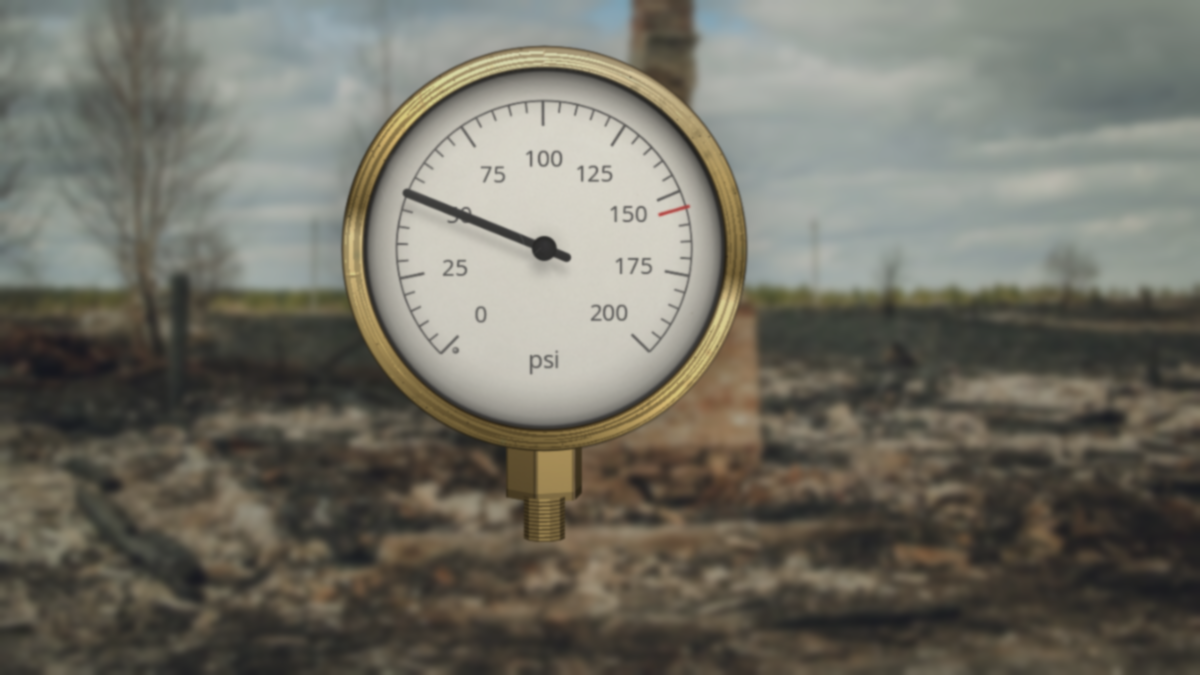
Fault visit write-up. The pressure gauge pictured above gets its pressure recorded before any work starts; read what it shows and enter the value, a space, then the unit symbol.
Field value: 50 psi
